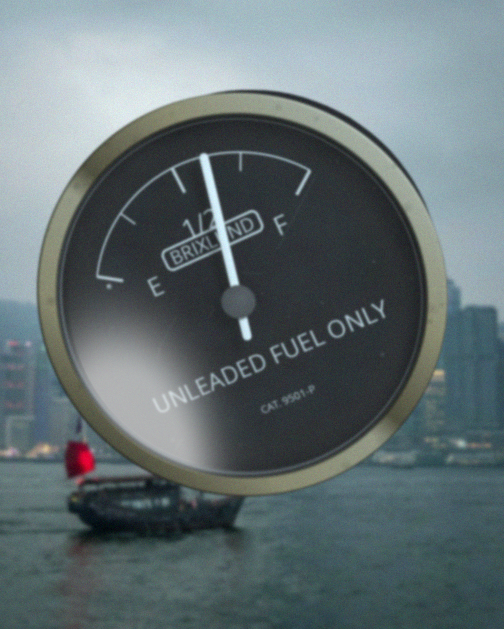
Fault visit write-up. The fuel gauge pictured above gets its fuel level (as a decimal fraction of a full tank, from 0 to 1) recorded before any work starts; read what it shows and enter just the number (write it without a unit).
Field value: 0.625
